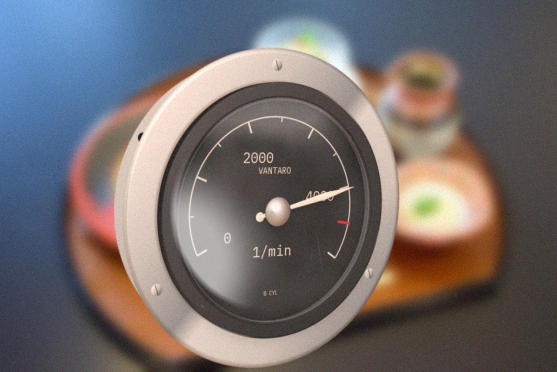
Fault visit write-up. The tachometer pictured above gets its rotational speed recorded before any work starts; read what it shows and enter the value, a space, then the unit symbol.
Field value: 4000 rpm
